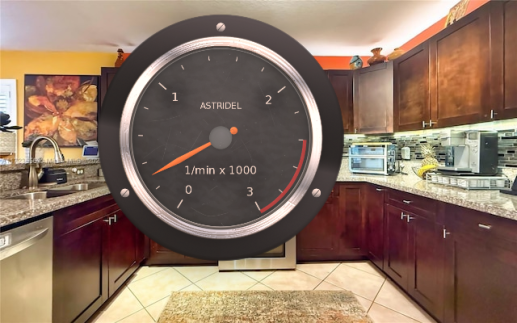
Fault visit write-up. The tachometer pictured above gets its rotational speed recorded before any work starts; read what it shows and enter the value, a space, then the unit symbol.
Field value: 300 rpm
